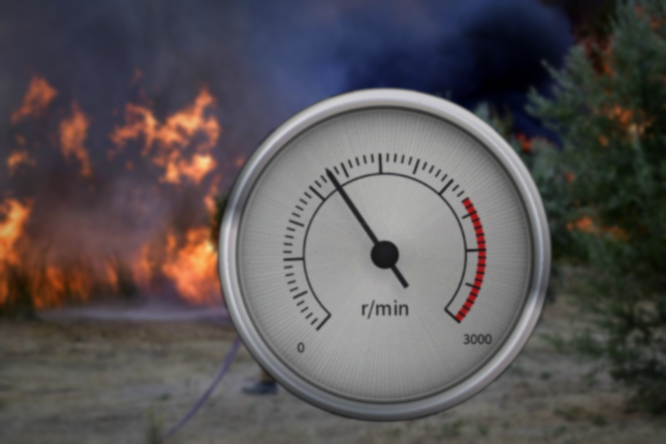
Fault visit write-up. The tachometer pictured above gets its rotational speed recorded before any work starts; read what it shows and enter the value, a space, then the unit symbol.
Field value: 1150 rpm
